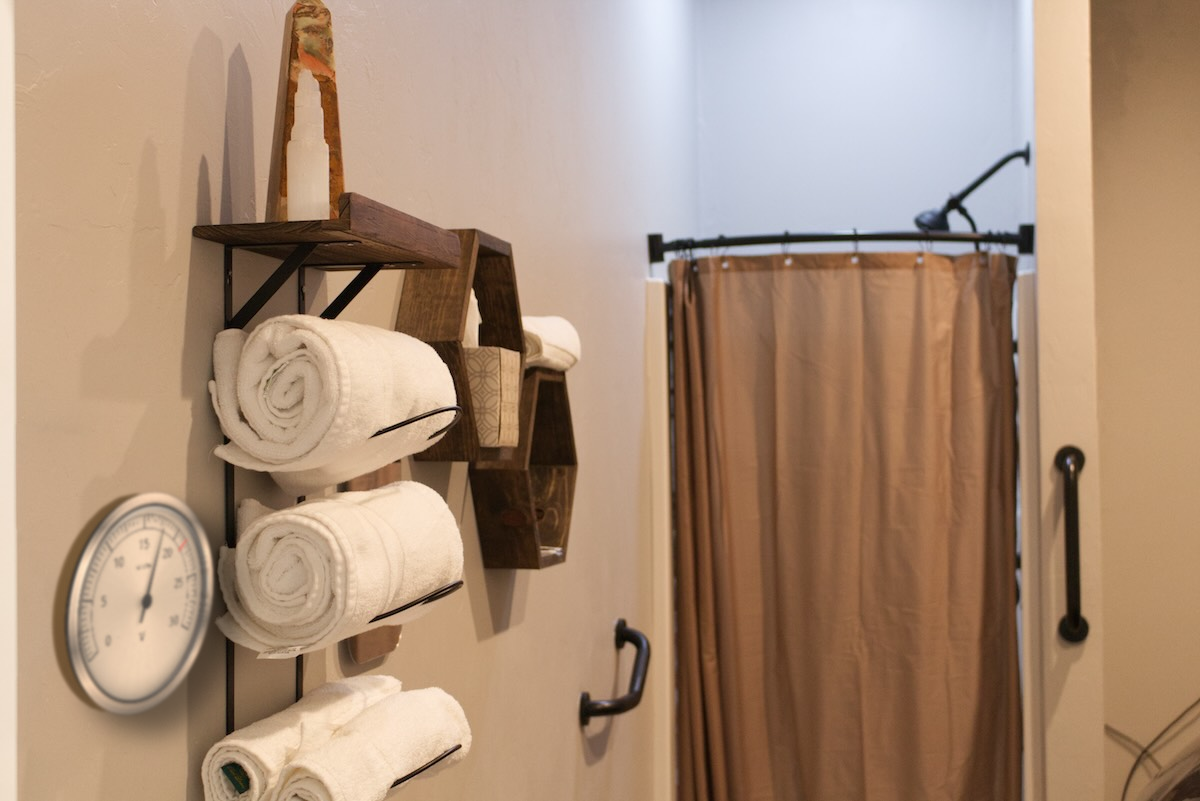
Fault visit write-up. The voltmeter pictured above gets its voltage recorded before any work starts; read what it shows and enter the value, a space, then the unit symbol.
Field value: 17.5 V
